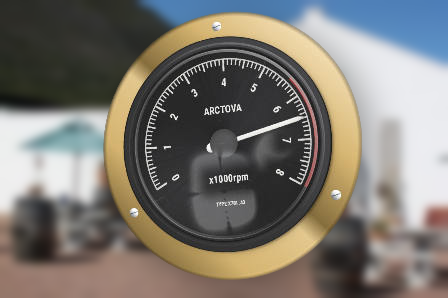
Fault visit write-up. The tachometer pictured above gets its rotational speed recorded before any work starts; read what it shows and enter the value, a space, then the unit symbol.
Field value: 6500 rpm
